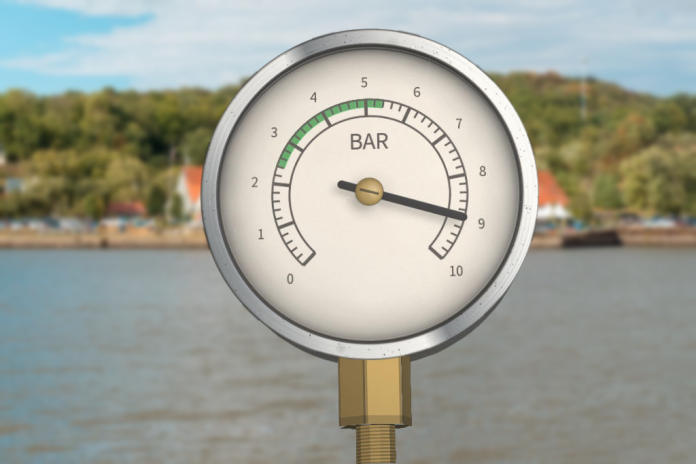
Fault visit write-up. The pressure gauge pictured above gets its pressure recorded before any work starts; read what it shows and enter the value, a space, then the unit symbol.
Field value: 9 bar
